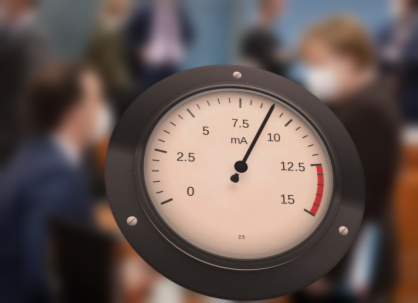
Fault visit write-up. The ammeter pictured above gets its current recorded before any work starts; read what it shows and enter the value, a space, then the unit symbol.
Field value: 9 mA
